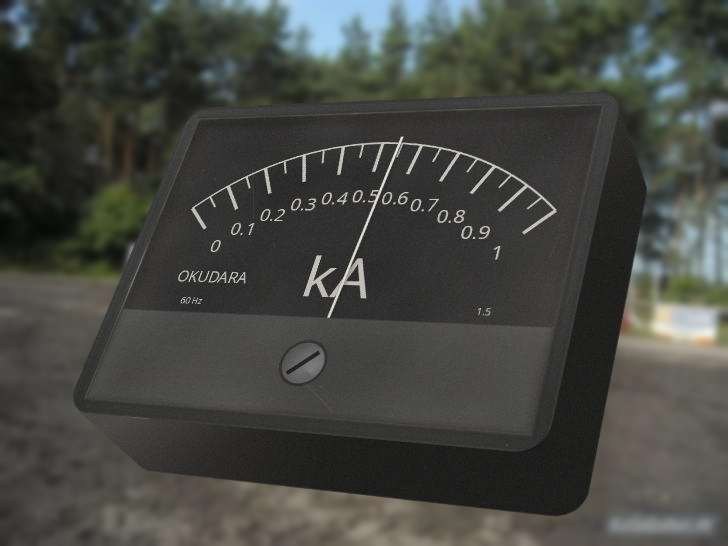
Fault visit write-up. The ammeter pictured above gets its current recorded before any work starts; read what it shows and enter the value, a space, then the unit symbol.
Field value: 0.55 kA
